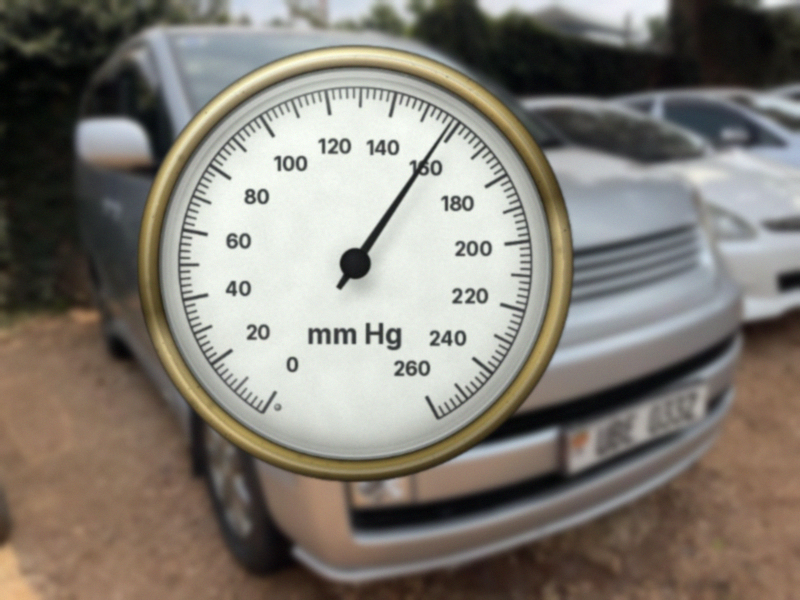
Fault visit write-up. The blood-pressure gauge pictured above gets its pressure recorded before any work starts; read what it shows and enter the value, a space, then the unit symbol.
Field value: 158 mmHg
